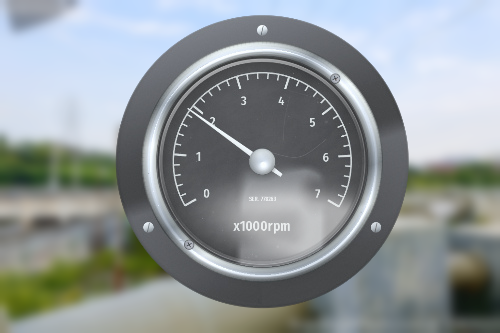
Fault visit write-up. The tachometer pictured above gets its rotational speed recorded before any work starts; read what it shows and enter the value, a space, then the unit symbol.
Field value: 1900 rpm
